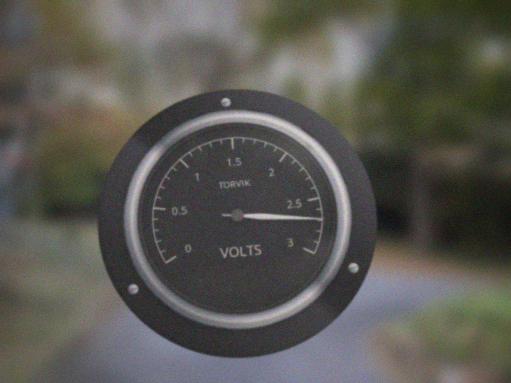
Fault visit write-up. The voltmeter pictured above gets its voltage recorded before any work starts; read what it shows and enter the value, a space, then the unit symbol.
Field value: 2.7 V
